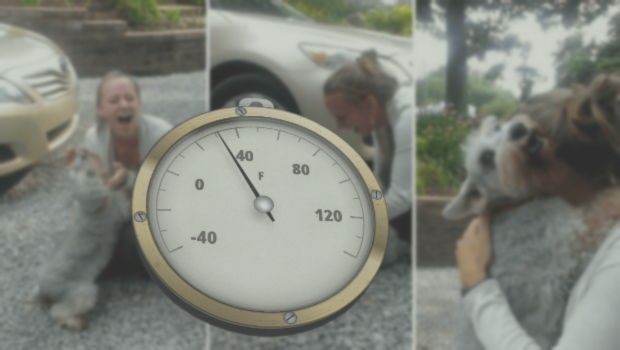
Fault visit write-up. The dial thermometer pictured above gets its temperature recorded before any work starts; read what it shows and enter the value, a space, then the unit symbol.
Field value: 30 °F
